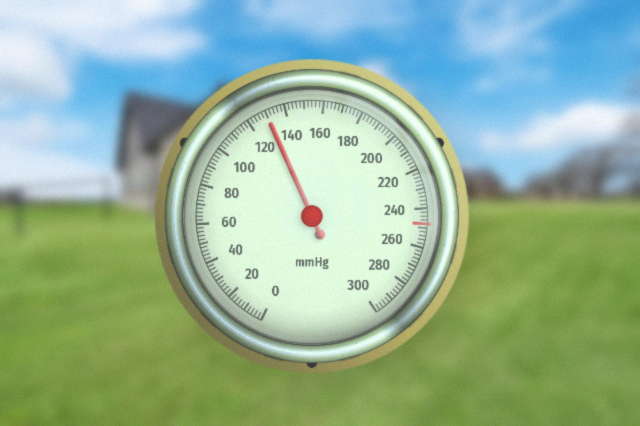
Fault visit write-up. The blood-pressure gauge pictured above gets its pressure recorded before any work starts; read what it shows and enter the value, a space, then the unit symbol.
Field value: 130 mmHg
